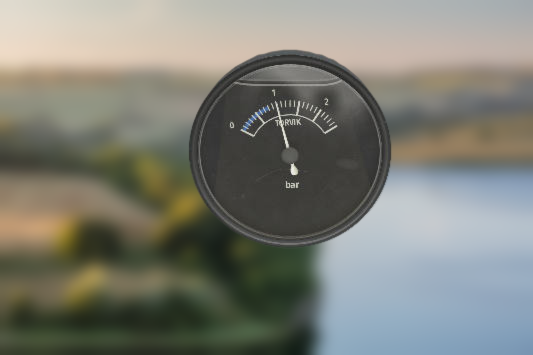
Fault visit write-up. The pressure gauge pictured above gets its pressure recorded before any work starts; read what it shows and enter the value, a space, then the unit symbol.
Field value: 1 bar
